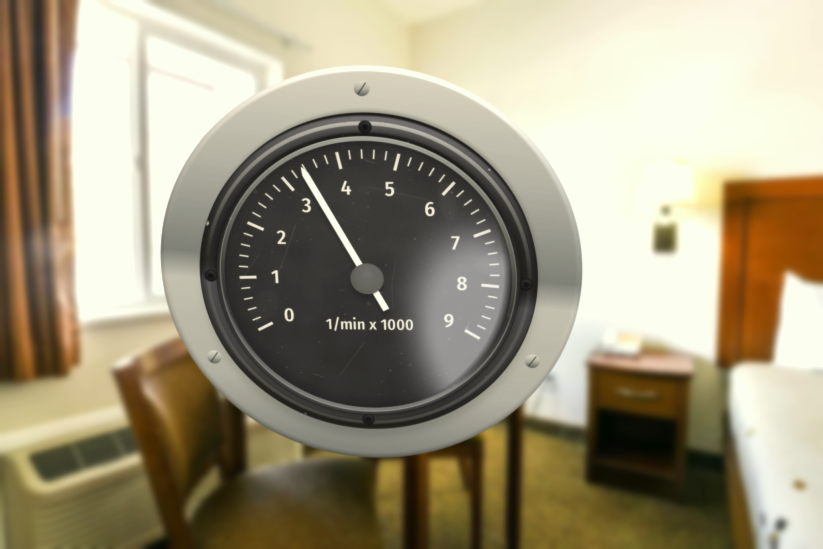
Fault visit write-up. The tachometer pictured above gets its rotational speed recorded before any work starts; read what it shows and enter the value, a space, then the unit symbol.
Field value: 3400 rpm
